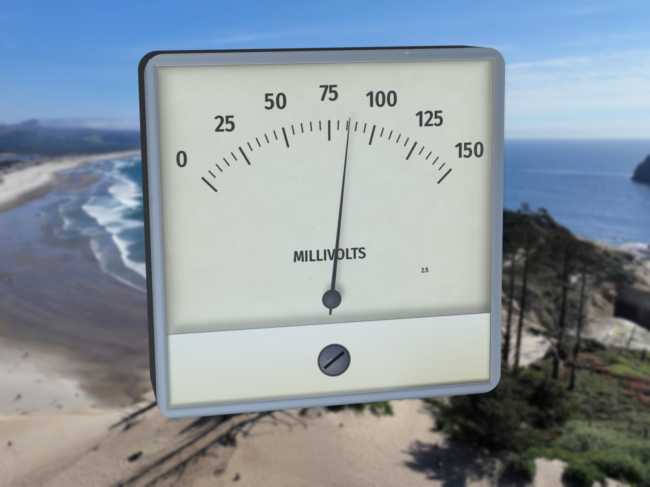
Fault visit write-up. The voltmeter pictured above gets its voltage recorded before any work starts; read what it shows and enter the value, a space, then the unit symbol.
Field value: 85 mV
